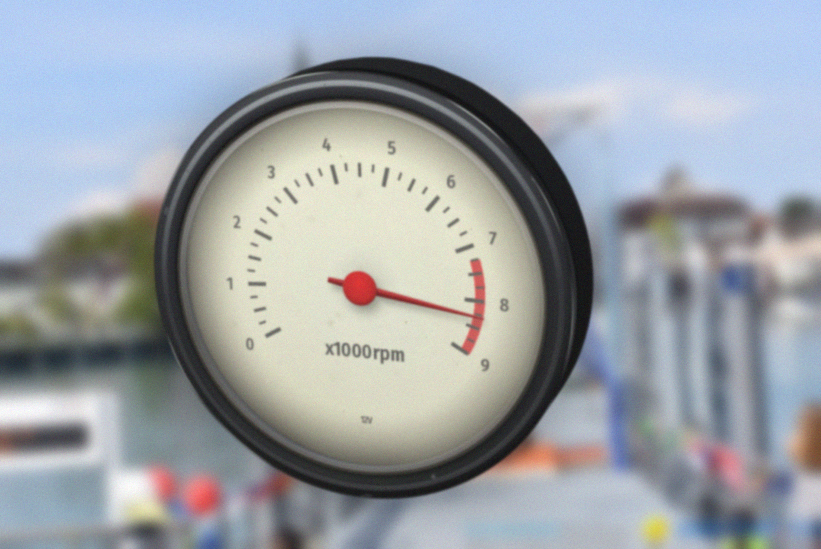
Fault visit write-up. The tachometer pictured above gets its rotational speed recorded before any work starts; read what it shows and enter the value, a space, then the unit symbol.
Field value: 8250 rpm
